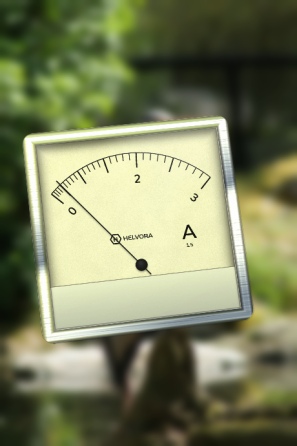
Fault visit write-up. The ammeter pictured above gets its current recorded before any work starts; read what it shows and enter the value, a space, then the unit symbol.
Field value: 0.5 A
